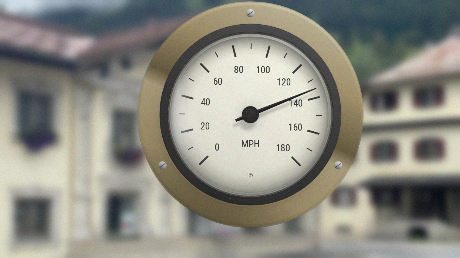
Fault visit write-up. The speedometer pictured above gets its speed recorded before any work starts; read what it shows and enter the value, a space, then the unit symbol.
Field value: 135 mph
